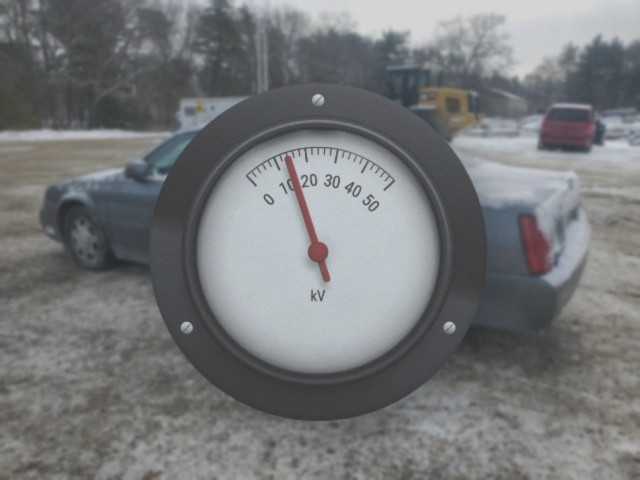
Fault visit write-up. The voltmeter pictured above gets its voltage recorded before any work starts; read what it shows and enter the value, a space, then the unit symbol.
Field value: 14 kV
